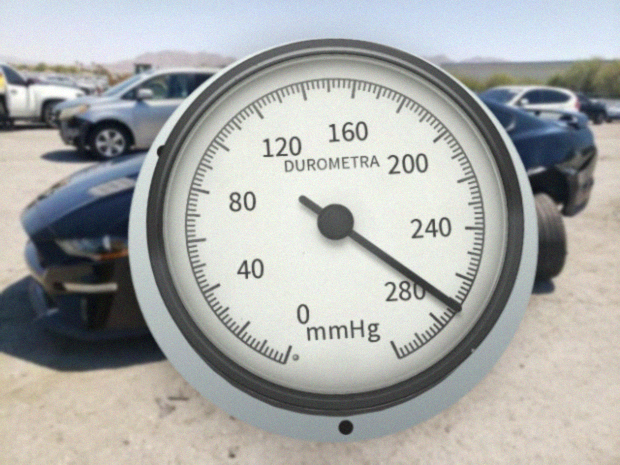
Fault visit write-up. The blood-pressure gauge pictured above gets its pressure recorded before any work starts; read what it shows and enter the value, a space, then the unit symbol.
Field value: 272 mmHg
